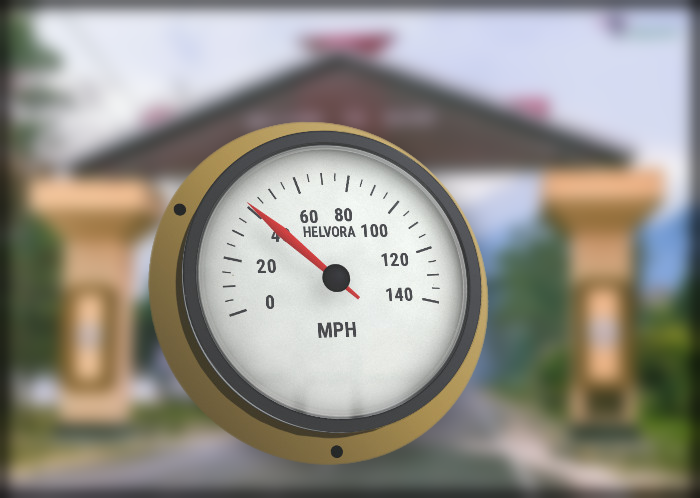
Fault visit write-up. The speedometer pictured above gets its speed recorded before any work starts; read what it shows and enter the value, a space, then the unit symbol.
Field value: 40 mph
